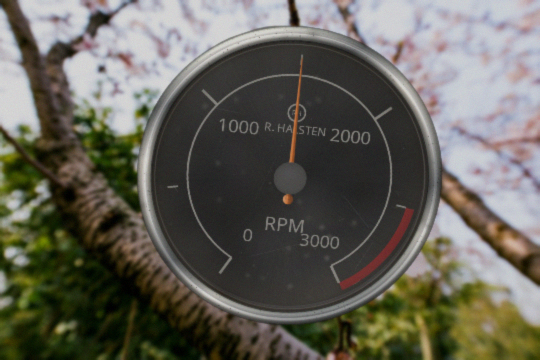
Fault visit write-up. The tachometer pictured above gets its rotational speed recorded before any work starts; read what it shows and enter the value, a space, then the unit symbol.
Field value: 1500 rpm
